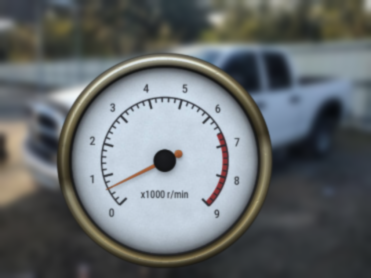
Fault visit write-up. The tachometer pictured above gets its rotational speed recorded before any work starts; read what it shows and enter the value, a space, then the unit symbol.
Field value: 600 rpm
